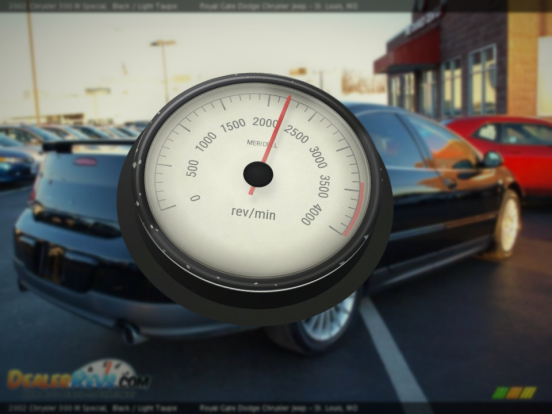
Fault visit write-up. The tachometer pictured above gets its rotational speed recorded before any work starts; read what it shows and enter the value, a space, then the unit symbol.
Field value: 2200 rpm
